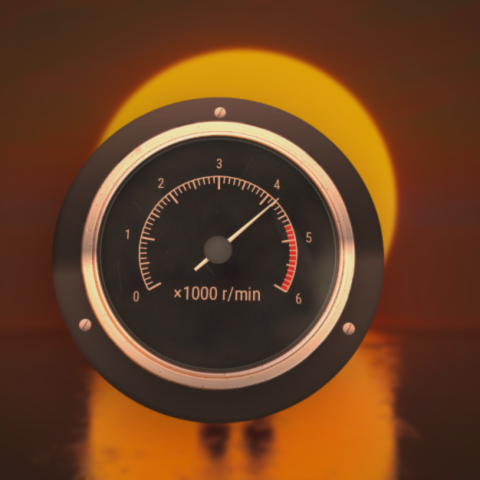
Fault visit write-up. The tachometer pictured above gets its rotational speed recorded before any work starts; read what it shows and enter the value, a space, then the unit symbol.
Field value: 4200 rpm
